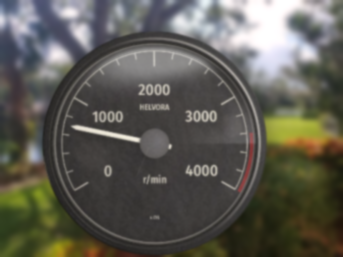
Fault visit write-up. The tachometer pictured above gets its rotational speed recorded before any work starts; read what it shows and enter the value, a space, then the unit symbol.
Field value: 700 rpm
